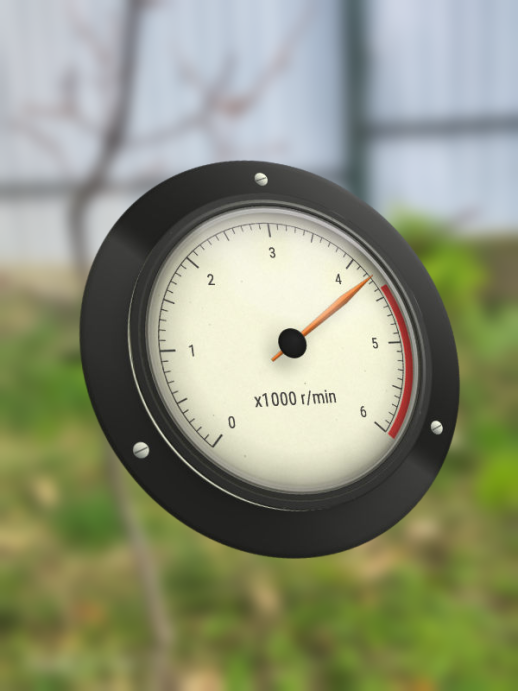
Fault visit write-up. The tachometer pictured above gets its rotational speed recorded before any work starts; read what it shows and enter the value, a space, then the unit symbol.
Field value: 4250 rpm
